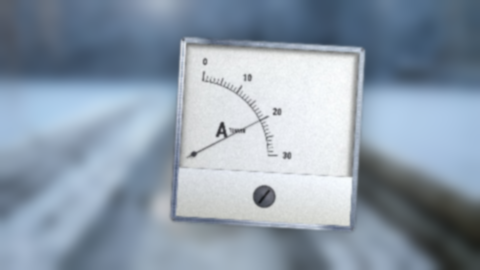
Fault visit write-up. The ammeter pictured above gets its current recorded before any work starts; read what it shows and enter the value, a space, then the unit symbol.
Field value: 20 A
